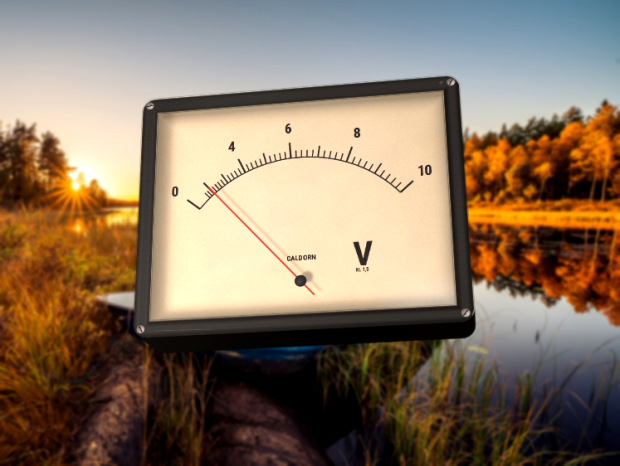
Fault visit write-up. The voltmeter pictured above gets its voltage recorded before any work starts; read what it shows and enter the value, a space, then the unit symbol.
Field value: 2 V
